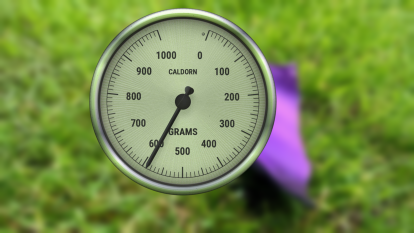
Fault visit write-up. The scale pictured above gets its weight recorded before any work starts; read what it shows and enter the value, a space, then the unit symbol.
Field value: 590 g
